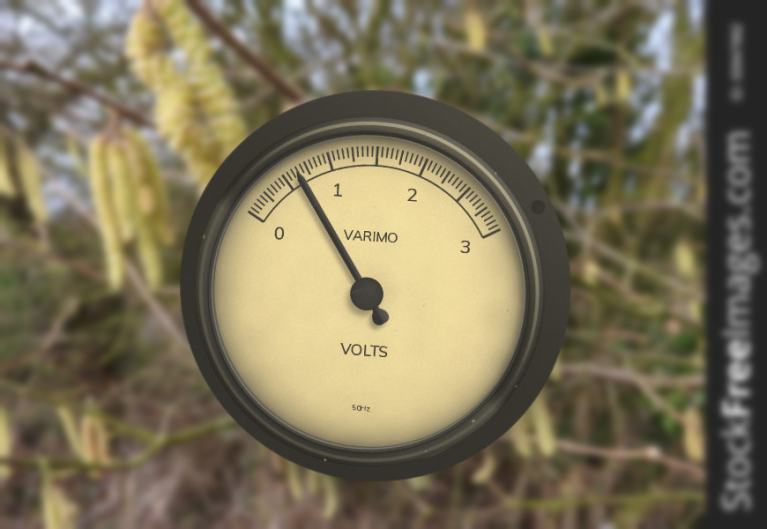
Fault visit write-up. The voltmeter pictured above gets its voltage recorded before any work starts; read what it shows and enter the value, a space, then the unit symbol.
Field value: 0.65 V
